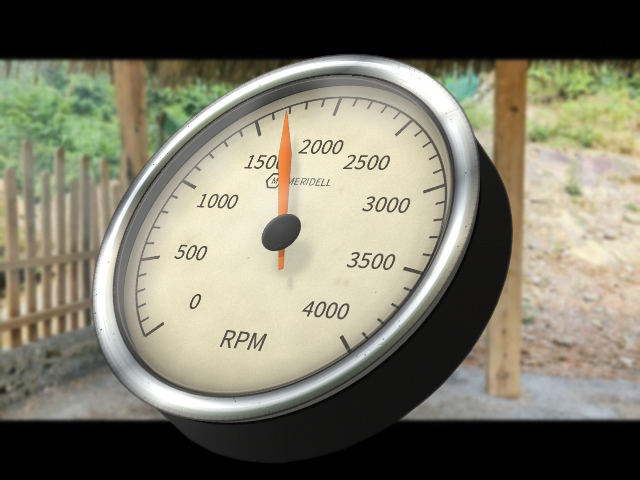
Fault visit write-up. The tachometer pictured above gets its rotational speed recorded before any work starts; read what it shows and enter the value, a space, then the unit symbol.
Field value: 1700 rpm
